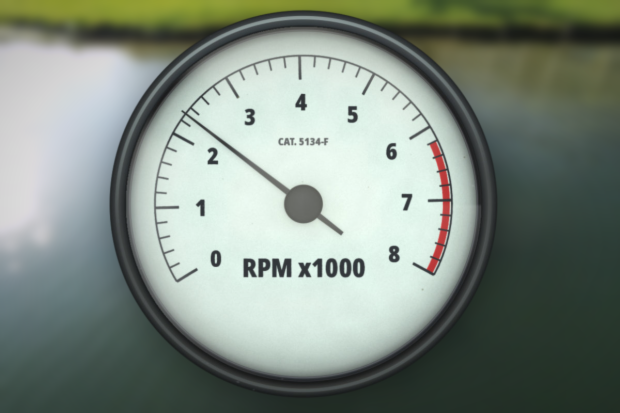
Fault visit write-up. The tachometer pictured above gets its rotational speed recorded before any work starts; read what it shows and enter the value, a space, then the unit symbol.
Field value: 2300 rpm
